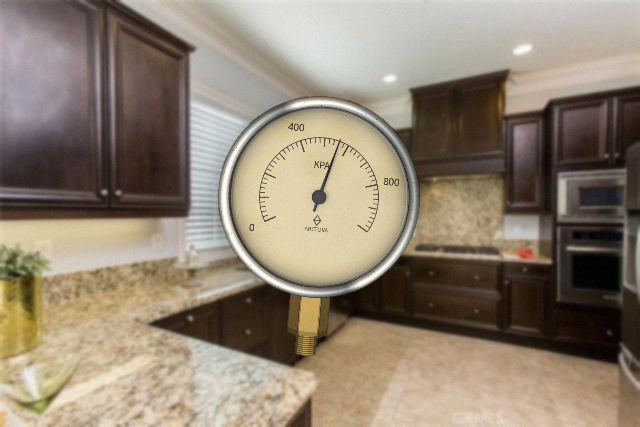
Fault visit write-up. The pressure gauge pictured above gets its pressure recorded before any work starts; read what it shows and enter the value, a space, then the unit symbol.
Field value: 560 kPa
